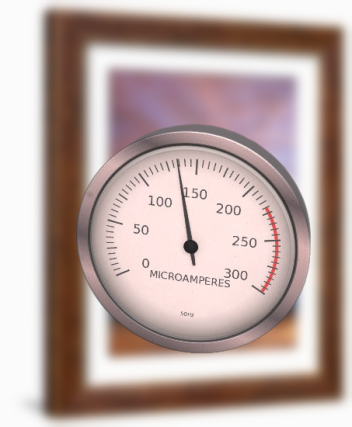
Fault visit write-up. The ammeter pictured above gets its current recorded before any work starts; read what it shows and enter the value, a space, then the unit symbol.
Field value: 135 µA
